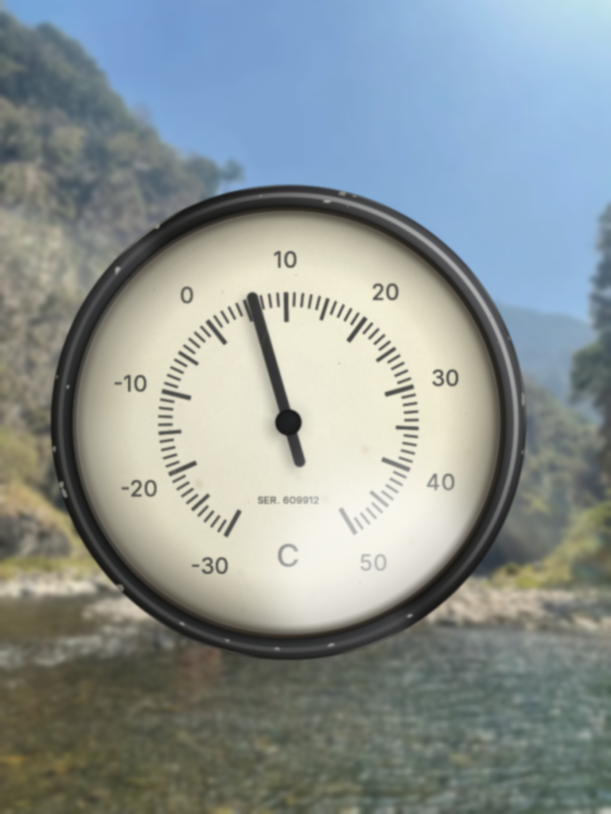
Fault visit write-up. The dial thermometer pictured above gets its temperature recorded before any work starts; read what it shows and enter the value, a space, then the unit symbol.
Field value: 6 °C
